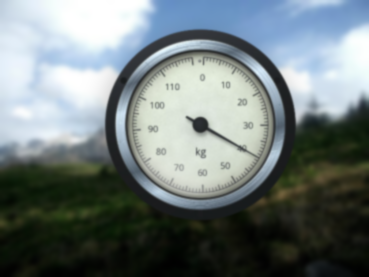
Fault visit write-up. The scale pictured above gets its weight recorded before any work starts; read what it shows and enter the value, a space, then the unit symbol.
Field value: 40 kg
